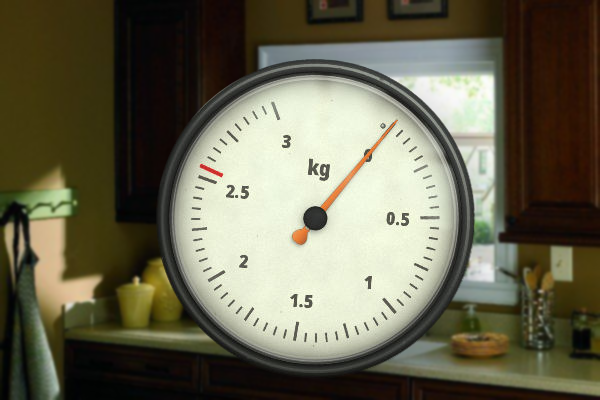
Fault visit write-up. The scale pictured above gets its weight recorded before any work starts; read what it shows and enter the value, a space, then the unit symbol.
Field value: 0 kg
